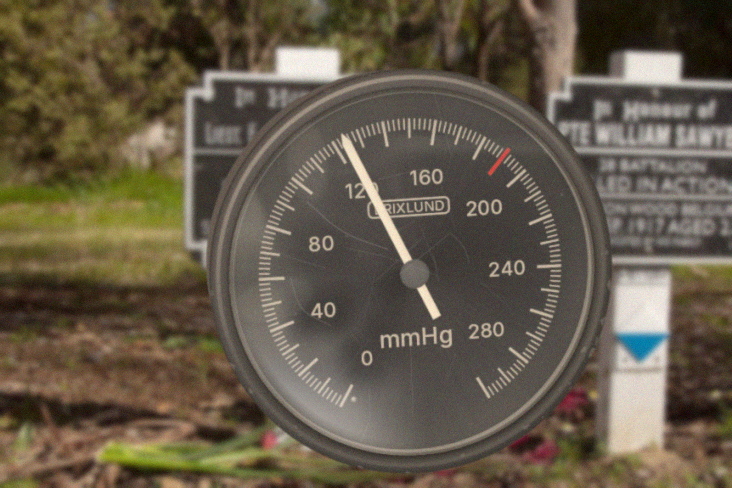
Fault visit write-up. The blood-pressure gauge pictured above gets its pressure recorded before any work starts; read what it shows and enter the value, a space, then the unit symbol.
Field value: 124 mmHg
